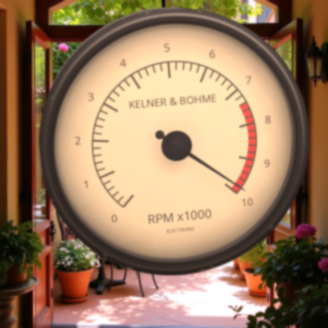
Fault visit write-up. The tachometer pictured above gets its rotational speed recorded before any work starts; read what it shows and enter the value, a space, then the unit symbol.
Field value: 9800 rpm
